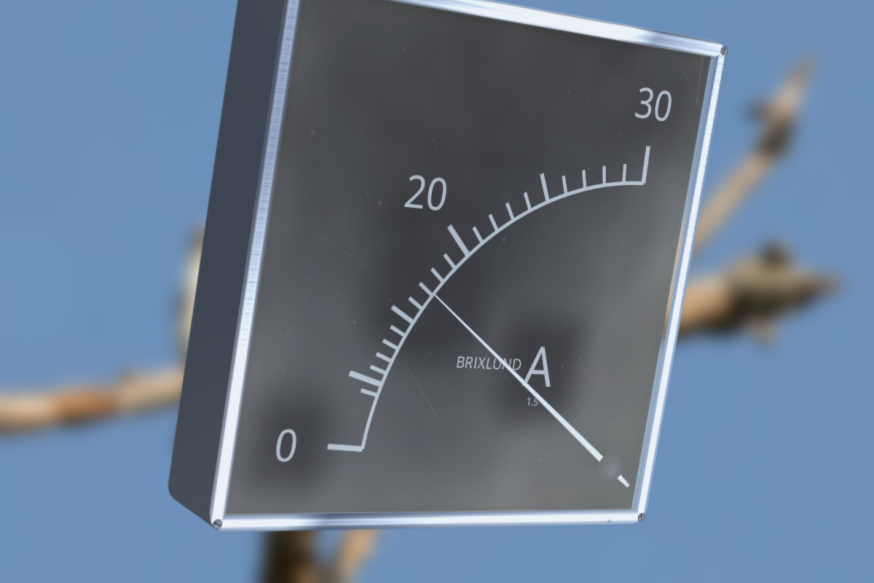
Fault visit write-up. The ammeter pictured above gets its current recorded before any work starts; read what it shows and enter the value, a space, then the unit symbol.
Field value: 17 A
